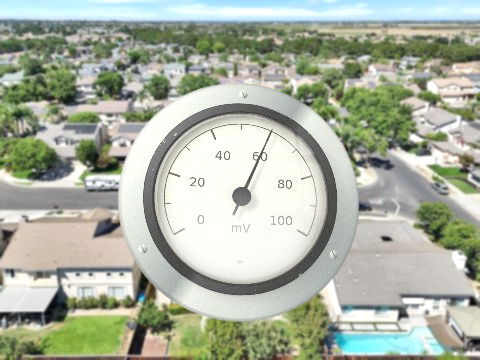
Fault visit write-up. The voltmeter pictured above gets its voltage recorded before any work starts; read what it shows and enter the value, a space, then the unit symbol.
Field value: 60 mV
